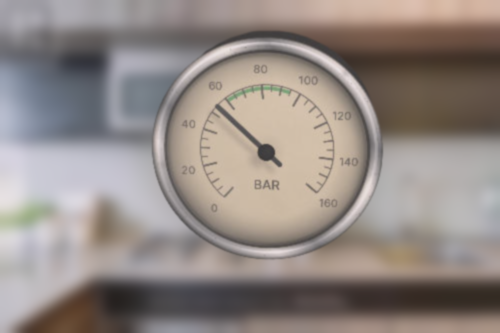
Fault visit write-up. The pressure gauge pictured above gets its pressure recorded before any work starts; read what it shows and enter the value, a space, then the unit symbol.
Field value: 55 bar
